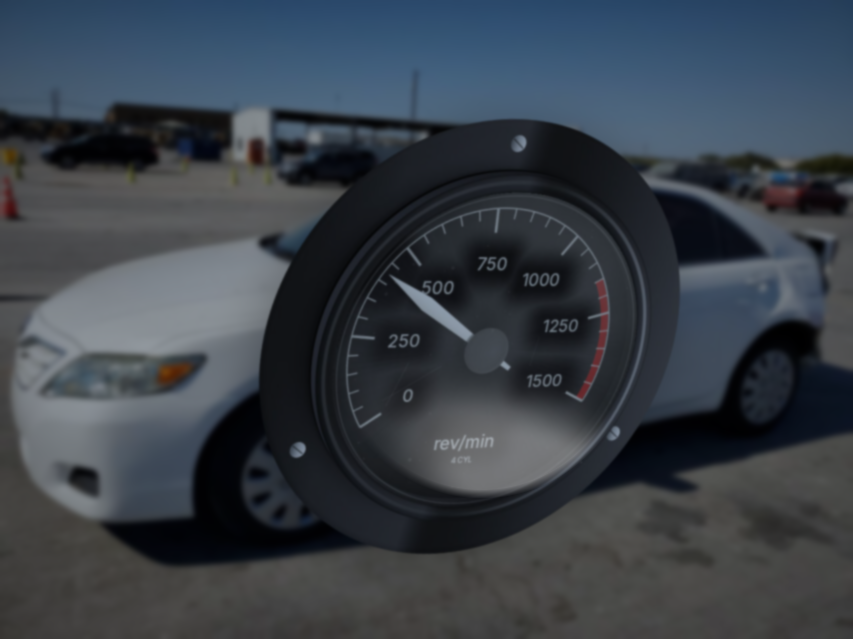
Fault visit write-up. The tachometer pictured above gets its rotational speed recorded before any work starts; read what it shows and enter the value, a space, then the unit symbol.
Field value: 425 rpm
